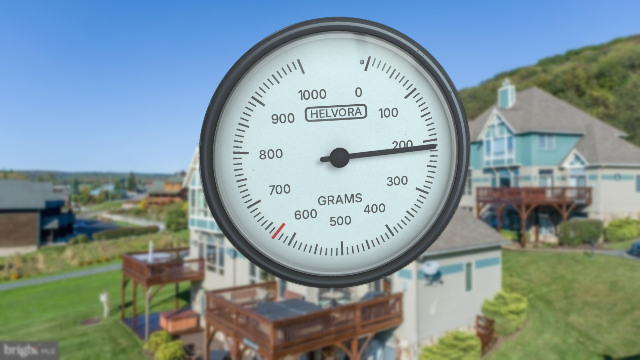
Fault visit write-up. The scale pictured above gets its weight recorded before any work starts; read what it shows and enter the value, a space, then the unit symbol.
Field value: 210 g
